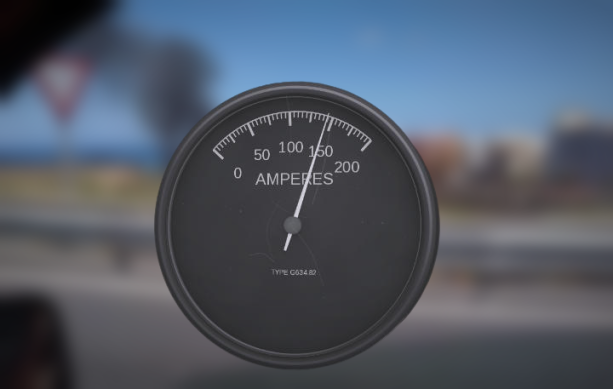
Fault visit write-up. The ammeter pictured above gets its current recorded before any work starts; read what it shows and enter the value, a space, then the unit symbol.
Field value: 145 A
